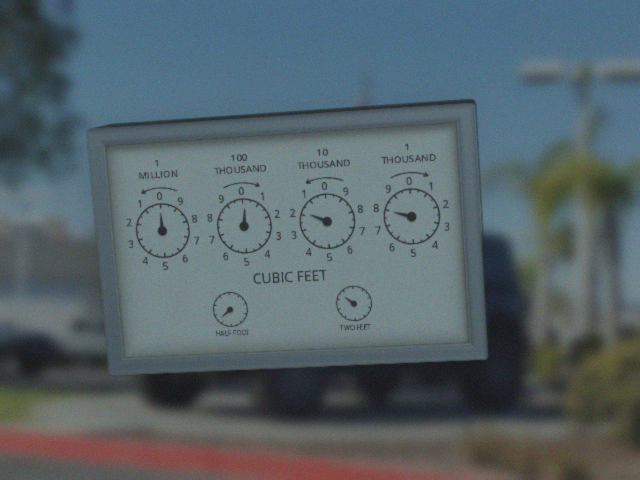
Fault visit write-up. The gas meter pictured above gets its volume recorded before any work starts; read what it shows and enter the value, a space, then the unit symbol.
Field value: 1800 ft³
